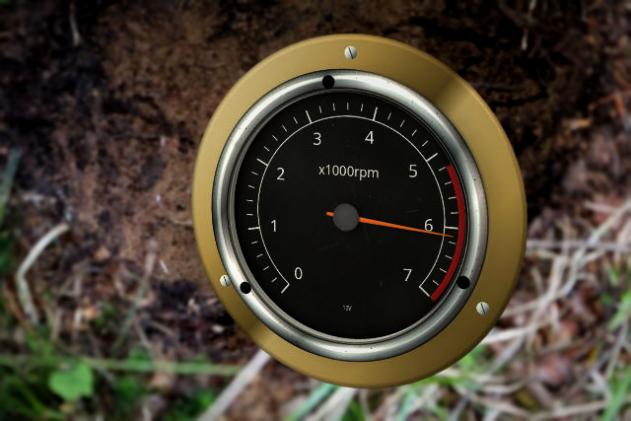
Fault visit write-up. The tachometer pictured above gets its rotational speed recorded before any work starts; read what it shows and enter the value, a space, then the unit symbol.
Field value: 6100 rpm
